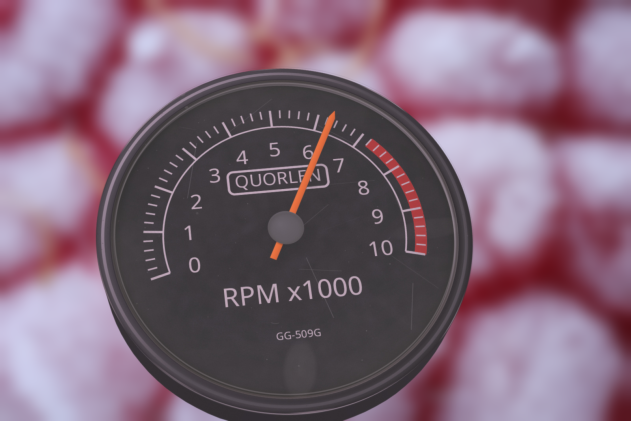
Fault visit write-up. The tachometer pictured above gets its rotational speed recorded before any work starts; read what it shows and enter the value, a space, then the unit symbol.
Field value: 6300 rpm
